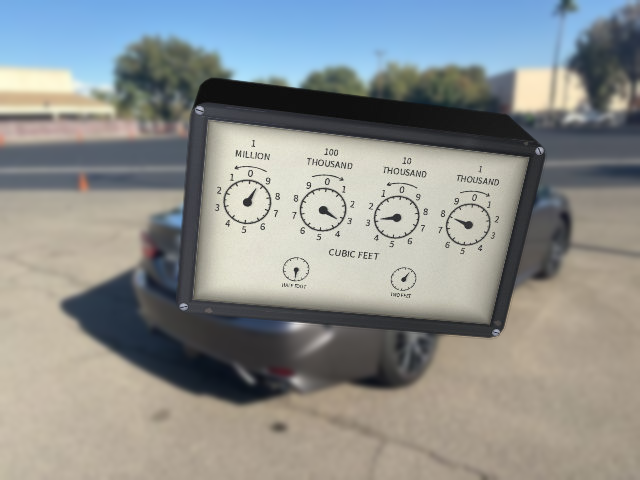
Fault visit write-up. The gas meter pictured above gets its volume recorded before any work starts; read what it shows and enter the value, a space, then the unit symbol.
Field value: 932800 ft³
